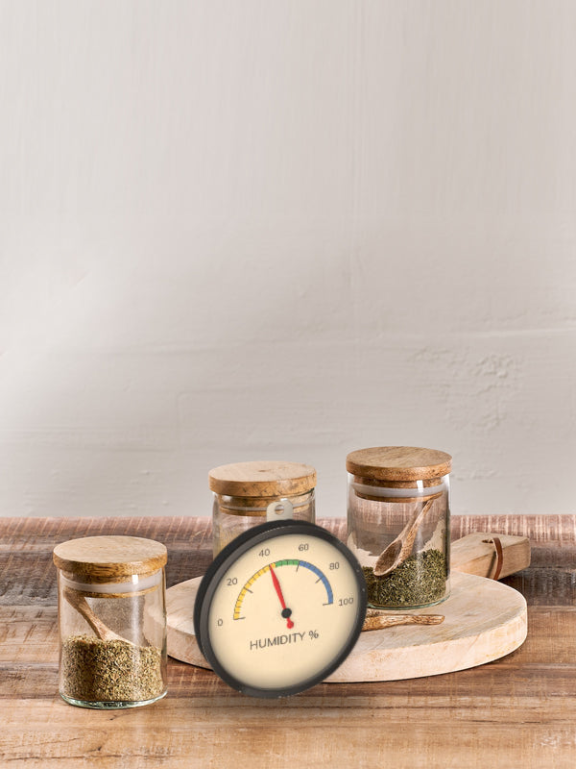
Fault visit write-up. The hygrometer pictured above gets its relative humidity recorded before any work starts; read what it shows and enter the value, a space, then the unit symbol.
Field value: 40 %
